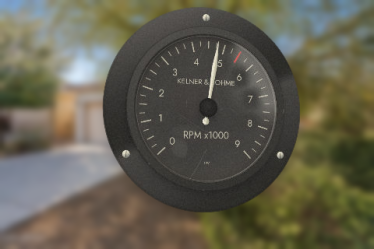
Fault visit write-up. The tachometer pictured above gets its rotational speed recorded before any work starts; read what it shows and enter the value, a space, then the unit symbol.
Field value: 4750 rpm
